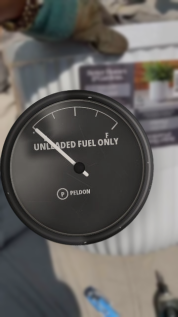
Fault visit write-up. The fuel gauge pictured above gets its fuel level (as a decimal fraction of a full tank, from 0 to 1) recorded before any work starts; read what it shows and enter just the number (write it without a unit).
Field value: 0
